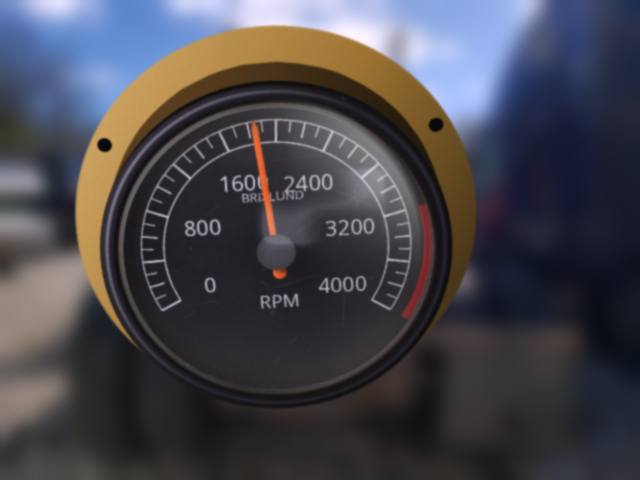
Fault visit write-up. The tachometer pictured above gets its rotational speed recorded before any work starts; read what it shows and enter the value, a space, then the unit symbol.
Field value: 1850 rpm
